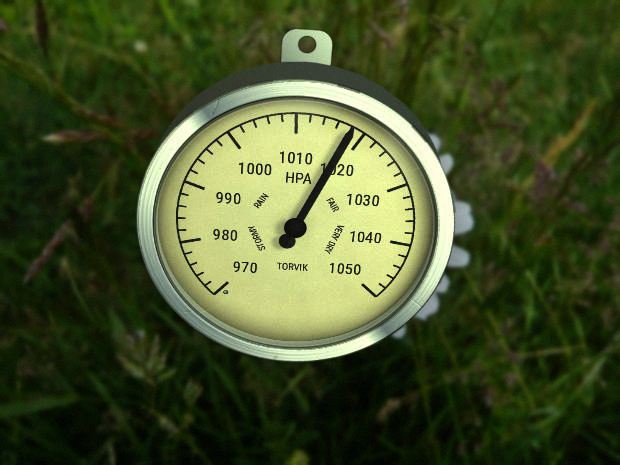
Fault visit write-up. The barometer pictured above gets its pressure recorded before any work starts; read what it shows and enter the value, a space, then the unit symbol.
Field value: 1018 hPa
